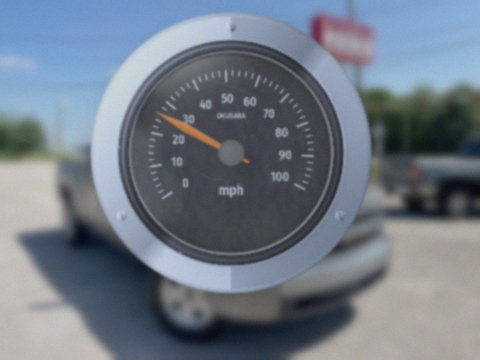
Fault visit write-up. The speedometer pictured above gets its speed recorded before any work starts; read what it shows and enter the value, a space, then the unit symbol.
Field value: 26 mph
